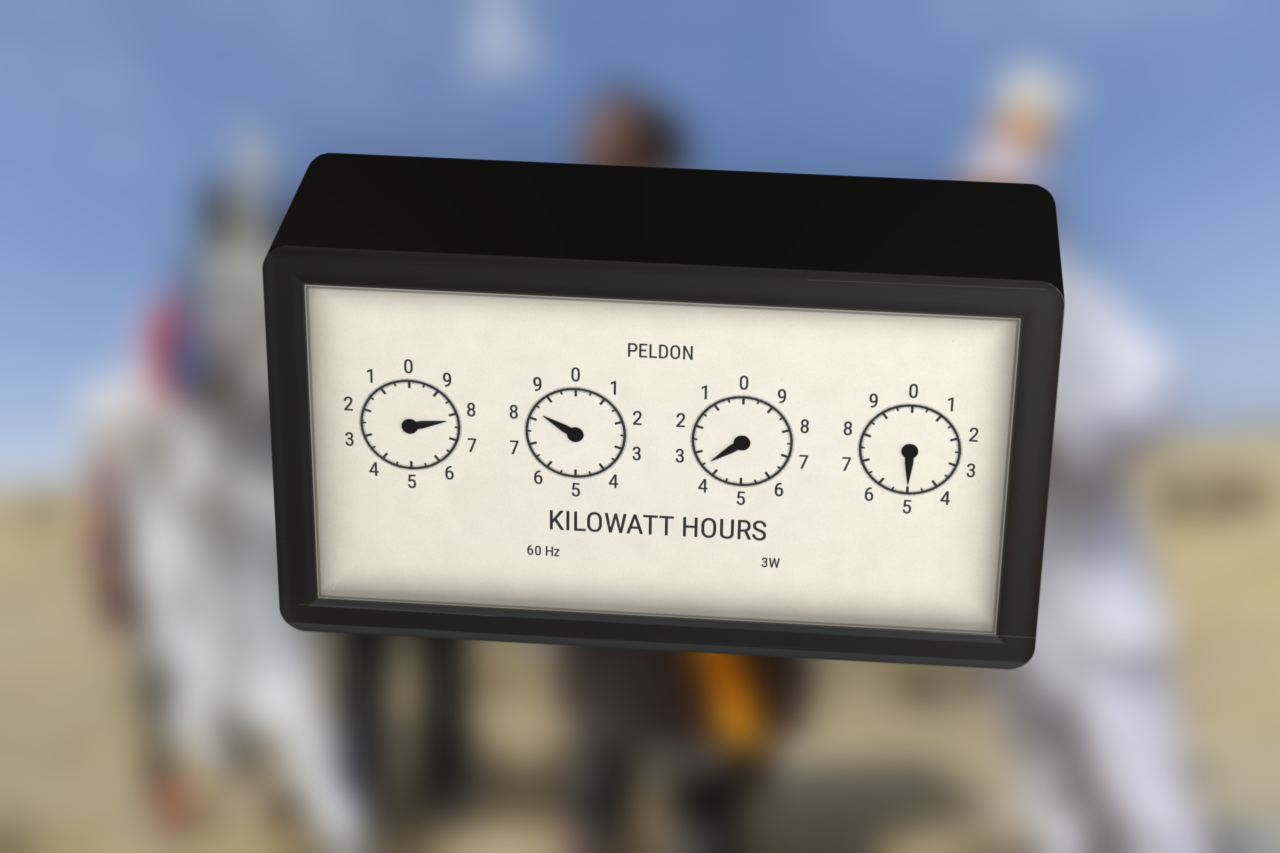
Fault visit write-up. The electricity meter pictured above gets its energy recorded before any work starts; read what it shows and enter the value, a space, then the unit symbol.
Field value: 7835 kWh
